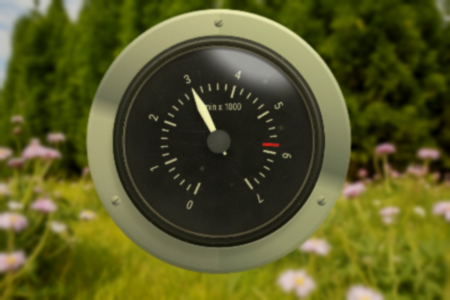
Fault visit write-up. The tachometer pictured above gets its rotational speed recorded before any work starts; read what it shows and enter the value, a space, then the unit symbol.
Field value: 3000 rpm
